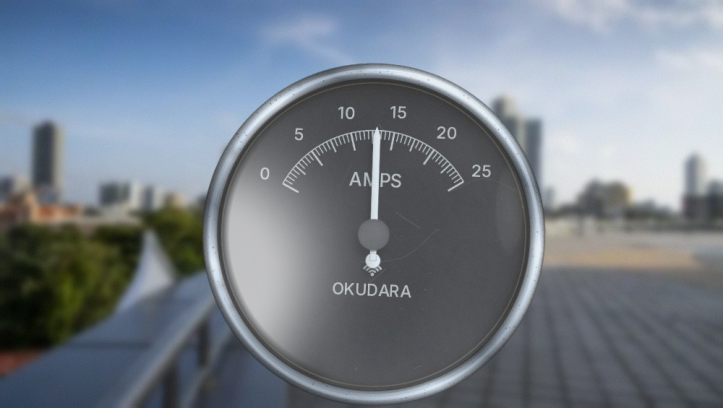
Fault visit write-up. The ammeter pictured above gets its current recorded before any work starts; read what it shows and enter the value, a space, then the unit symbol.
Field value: 13 A
